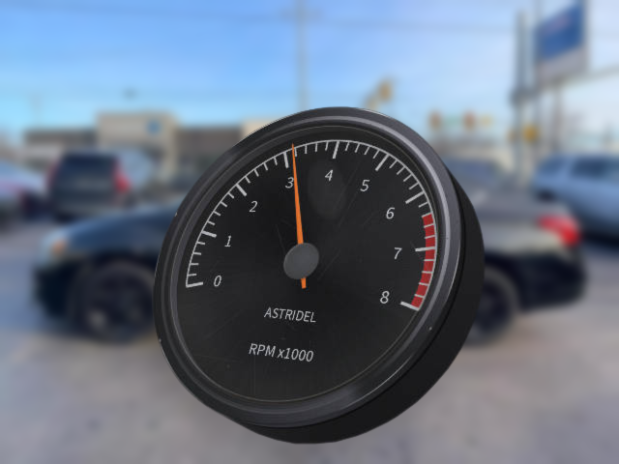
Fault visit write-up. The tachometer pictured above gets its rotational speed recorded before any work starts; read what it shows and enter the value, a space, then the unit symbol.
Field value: 3200 rpm
